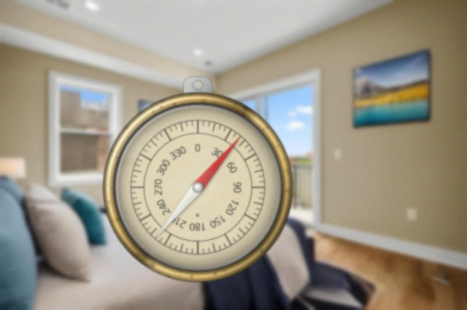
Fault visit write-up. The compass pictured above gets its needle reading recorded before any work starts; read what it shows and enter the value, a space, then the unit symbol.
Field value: 40 °
